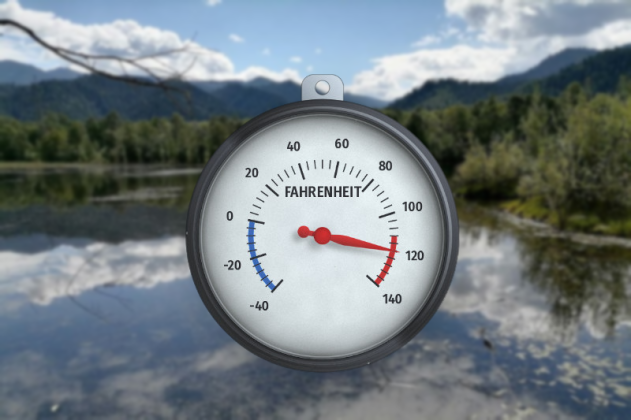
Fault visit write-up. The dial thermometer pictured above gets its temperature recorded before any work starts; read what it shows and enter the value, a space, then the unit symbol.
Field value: 120 °F
